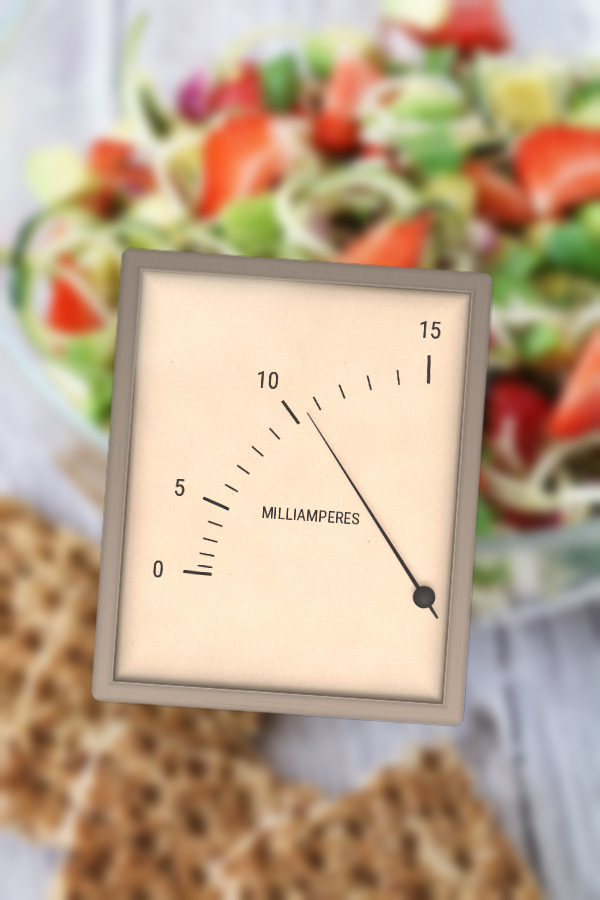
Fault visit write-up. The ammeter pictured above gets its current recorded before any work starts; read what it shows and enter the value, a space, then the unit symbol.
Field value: 10.5 mA
